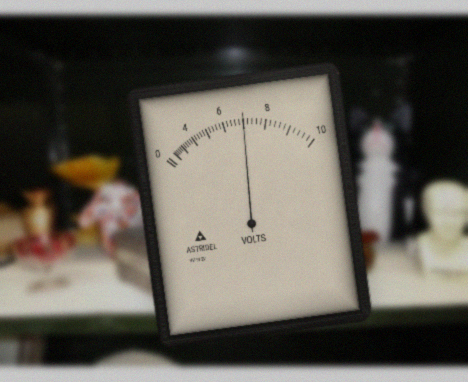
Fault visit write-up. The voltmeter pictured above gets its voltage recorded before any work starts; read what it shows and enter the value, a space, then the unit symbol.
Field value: 7 V
